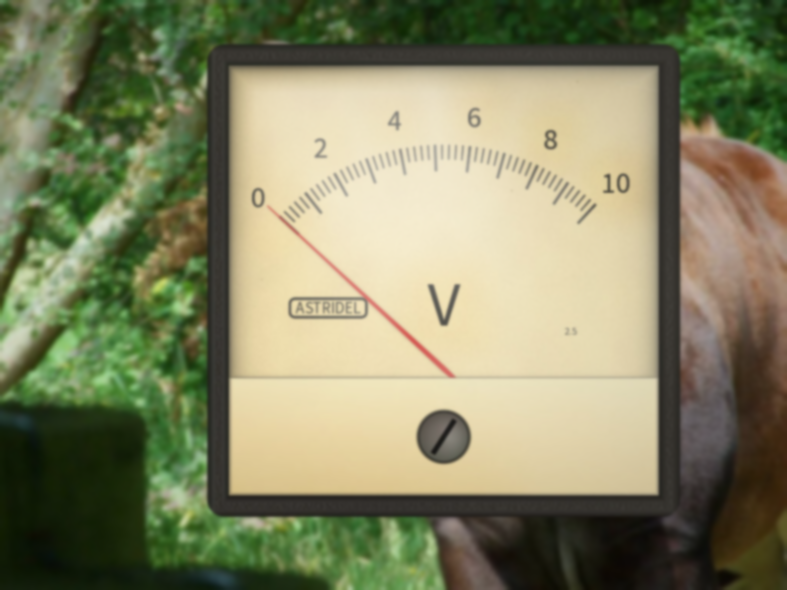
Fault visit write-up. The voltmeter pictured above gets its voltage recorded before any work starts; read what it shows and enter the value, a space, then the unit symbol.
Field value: 0 V
